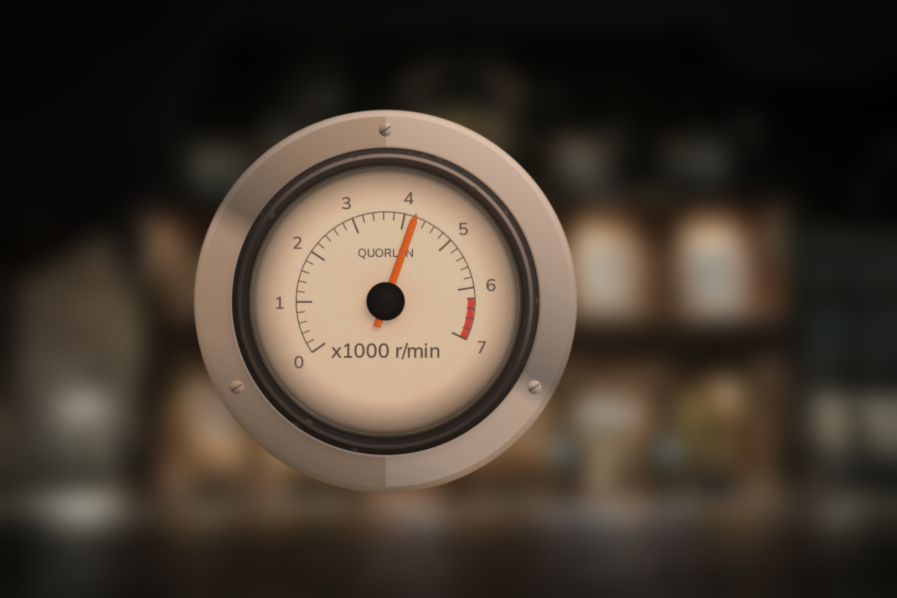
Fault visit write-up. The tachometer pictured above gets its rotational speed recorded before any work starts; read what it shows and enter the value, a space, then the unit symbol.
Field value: 4200 rpm
